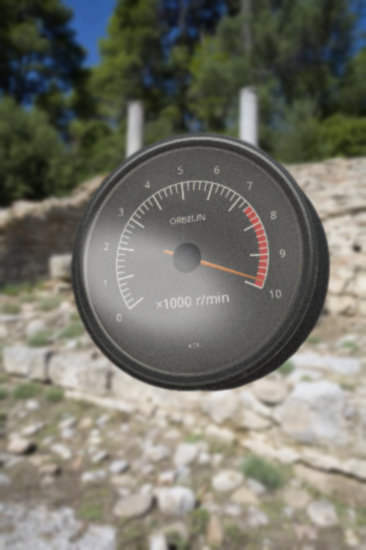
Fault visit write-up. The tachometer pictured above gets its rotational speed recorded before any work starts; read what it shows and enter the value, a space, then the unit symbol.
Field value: 9800 rpm
